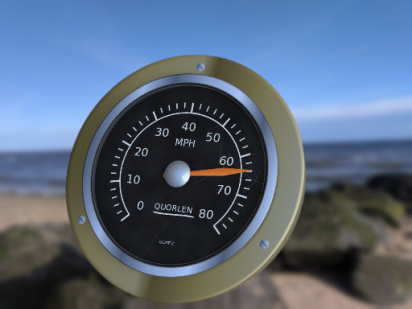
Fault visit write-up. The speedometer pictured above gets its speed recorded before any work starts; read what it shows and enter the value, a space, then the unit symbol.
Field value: 64 mph
